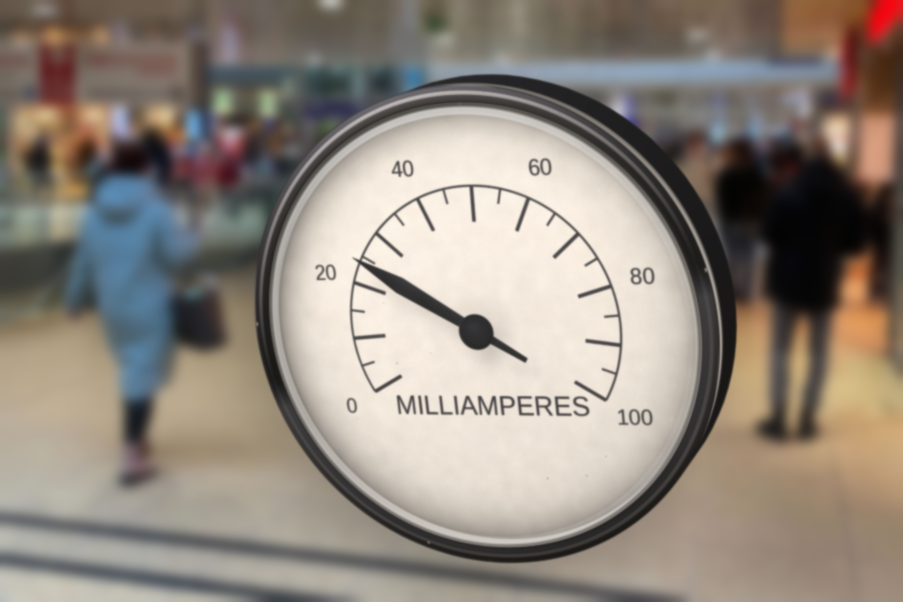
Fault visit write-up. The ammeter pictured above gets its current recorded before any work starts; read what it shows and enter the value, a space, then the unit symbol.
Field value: 25 mA
